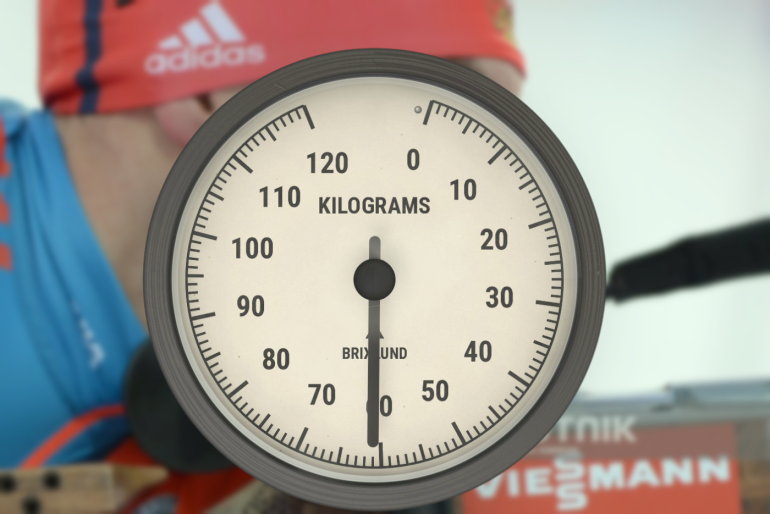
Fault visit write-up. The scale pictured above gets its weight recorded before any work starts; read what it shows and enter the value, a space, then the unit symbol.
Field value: 61 kg
